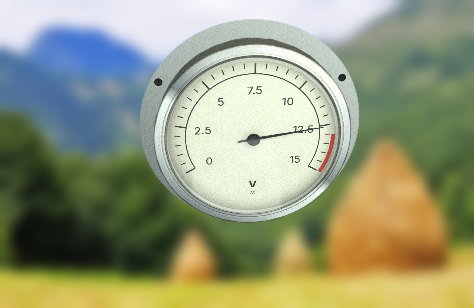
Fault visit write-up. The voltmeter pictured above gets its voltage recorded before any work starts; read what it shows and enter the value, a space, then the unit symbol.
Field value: 12.5 V
